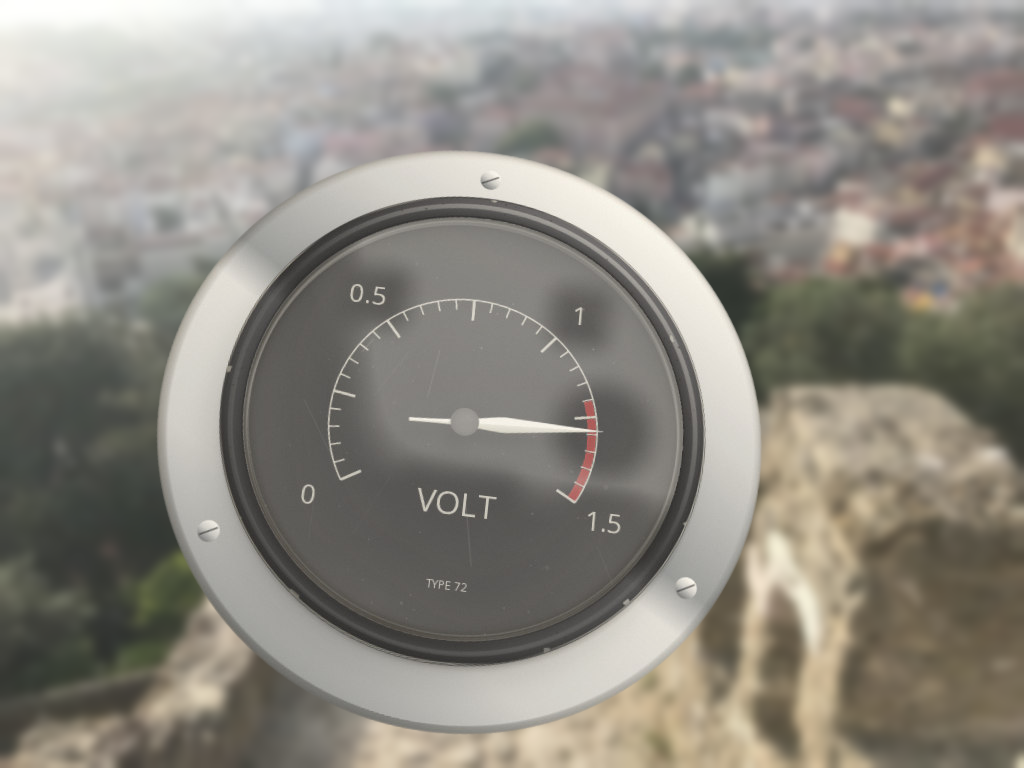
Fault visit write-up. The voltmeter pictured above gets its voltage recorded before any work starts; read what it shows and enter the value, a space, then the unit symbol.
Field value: 1.3 V
